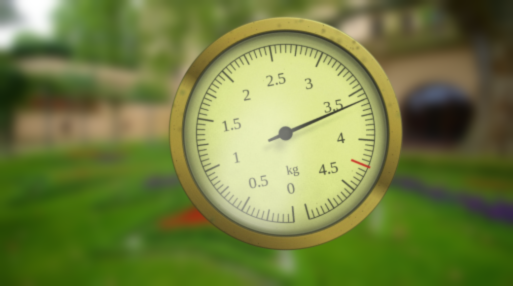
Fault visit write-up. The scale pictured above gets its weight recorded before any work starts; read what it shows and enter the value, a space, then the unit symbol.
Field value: 3.6 kg
